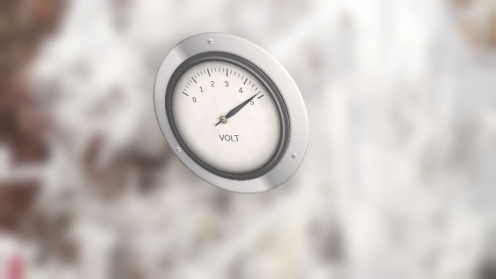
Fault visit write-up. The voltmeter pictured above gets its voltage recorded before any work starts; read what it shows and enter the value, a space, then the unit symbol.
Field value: 4.8 V
